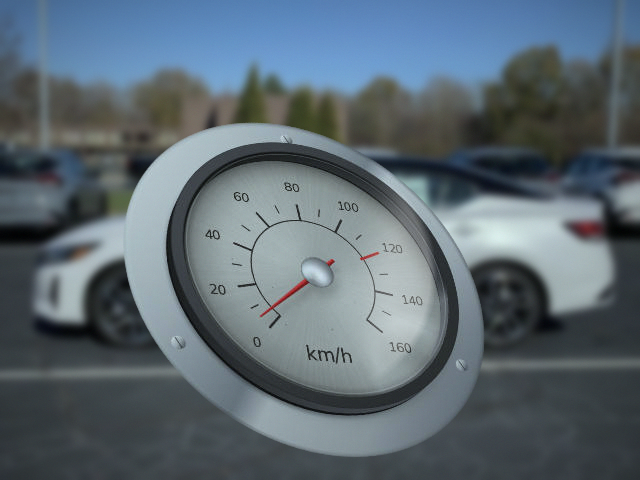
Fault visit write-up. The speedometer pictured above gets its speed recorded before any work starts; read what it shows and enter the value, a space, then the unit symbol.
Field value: 5 km/h
